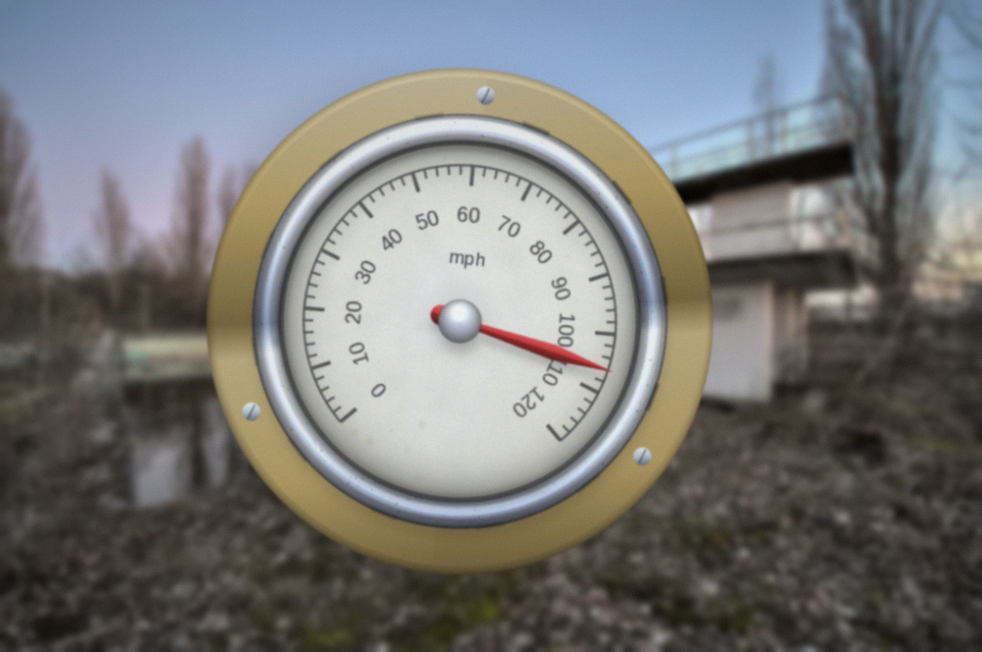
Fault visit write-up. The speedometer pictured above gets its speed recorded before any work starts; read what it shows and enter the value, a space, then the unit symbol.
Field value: 106 mph
